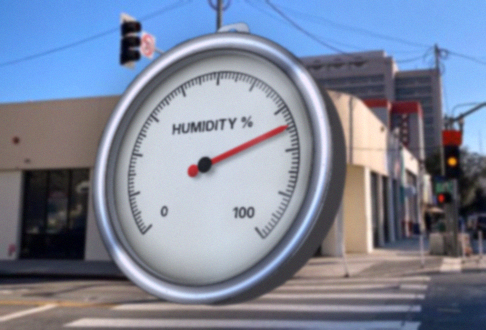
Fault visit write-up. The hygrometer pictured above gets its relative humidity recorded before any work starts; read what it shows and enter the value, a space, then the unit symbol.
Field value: 75 %
